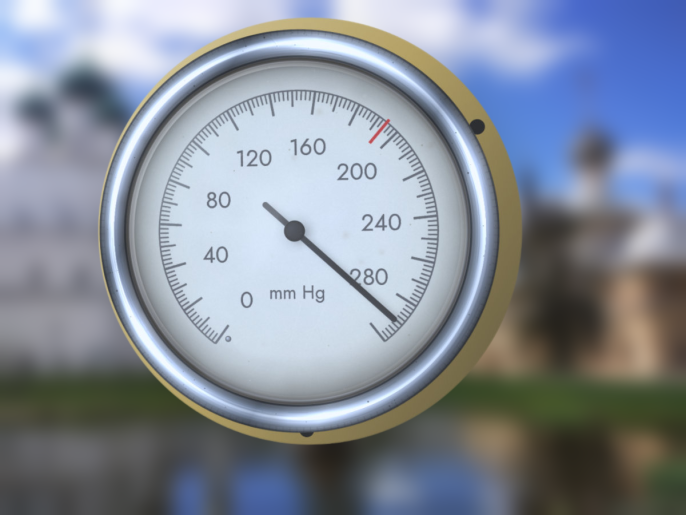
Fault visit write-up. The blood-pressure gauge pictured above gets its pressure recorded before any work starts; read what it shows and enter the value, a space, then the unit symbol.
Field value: 290 mmHg
